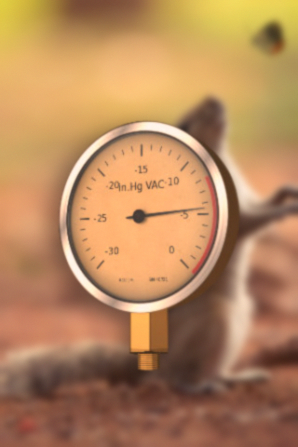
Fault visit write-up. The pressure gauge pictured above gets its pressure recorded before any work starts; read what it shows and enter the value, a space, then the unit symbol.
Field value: -5.5 inHg
